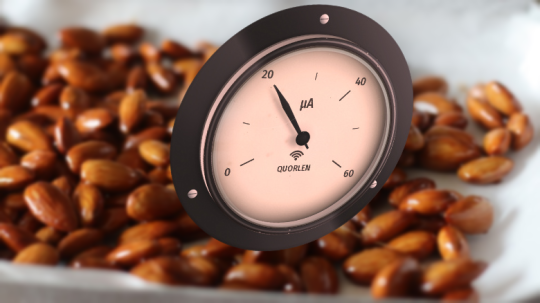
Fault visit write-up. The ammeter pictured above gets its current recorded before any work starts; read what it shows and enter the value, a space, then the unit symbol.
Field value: 20 µA
